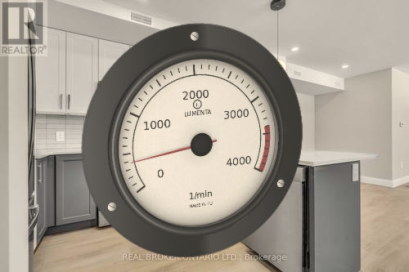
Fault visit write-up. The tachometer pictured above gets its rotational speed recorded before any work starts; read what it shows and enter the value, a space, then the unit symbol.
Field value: 400 rpm
